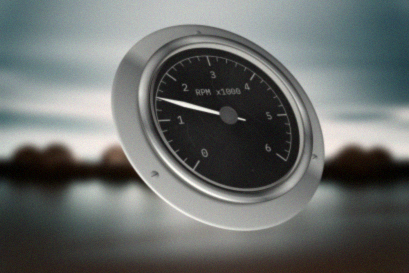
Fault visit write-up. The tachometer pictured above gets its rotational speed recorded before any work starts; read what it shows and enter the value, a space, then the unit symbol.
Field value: 1400 rpm
